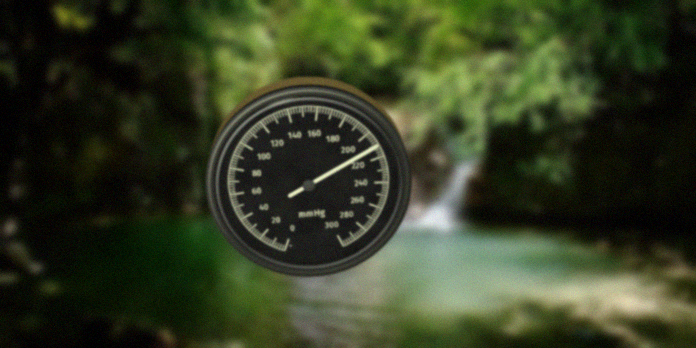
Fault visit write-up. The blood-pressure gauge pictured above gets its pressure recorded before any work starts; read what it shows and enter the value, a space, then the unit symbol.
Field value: 210 mmHg
